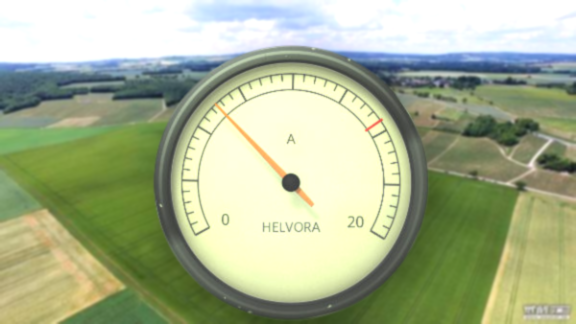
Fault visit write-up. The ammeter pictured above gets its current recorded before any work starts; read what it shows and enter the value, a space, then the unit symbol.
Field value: 6.25 A
